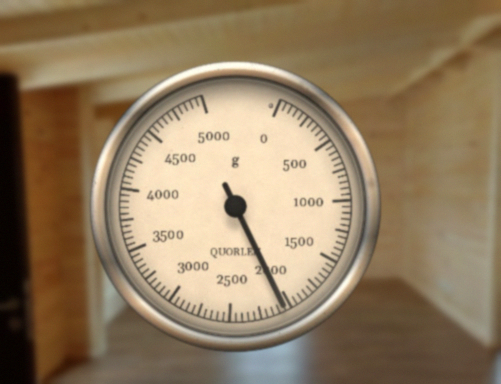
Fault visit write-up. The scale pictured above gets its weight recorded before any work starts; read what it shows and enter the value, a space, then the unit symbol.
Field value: 2050 g
